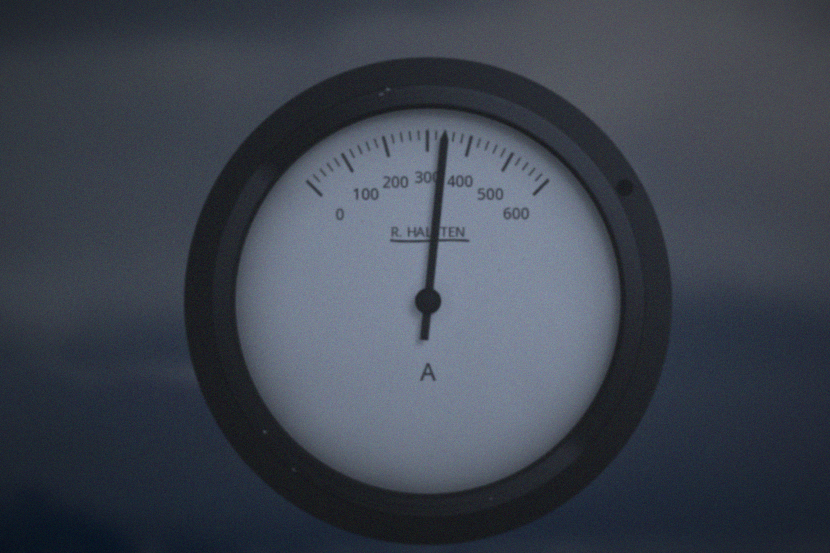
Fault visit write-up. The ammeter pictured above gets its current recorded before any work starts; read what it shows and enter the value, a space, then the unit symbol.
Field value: 340 A
